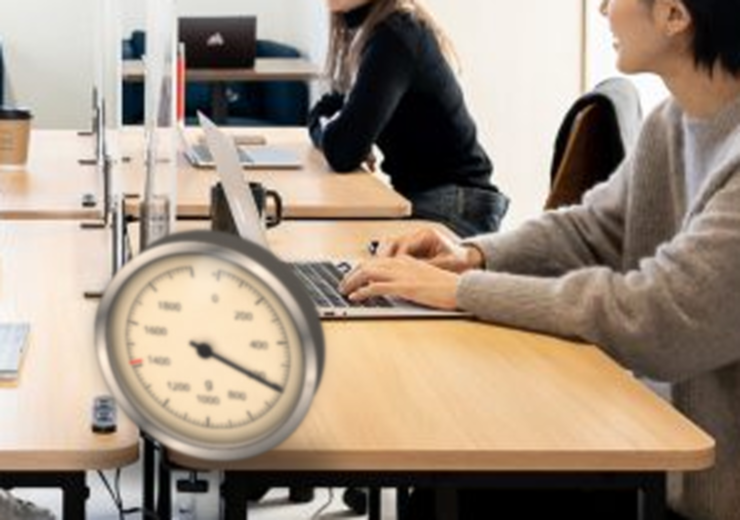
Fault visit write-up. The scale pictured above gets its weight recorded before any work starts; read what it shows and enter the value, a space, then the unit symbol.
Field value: 600 g
